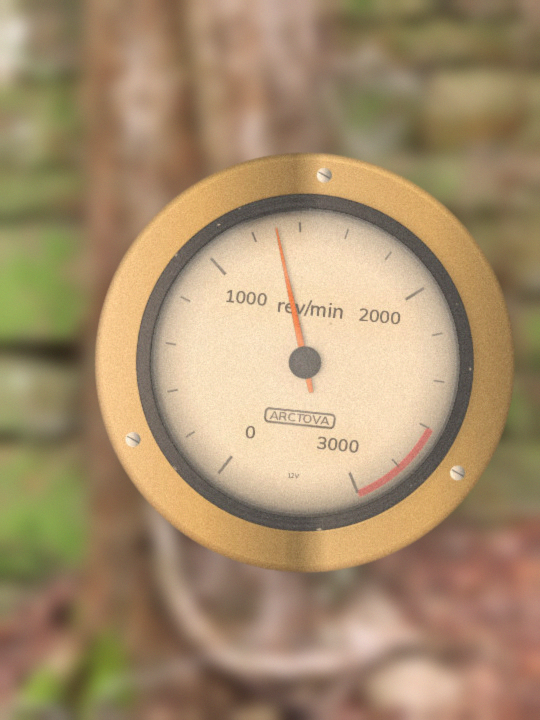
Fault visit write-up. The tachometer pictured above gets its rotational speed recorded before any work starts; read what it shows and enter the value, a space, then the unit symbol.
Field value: 1300 rpm
